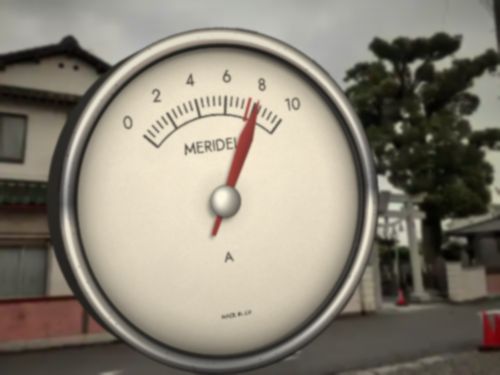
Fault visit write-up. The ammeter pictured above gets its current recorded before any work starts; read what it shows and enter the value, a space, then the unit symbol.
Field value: 8 A
